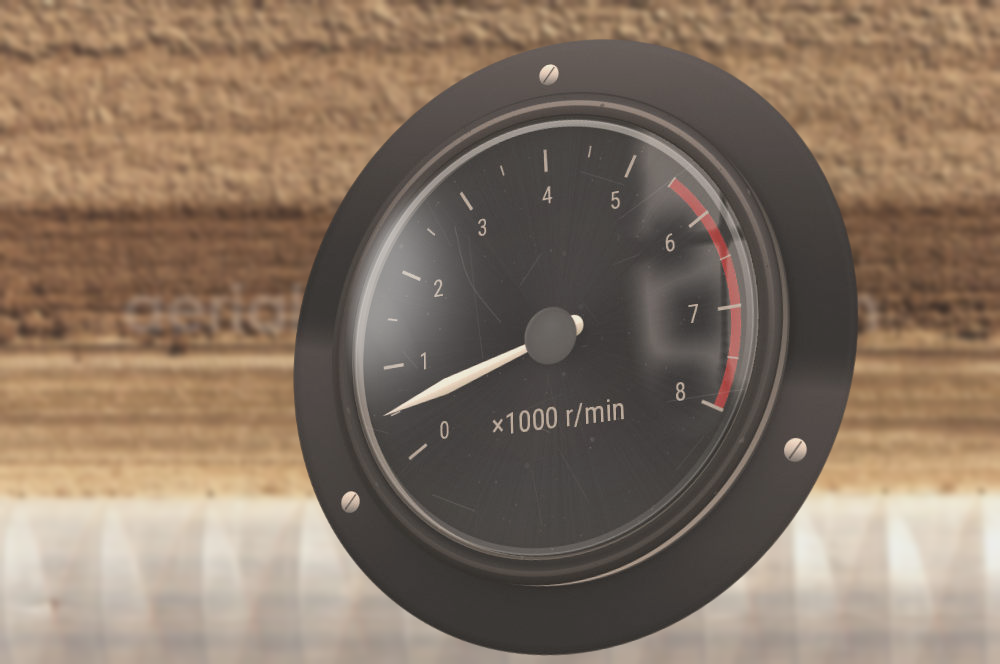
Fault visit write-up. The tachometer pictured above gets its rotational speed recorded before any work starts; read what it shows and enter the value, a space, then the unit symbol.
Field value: 500 rpm
